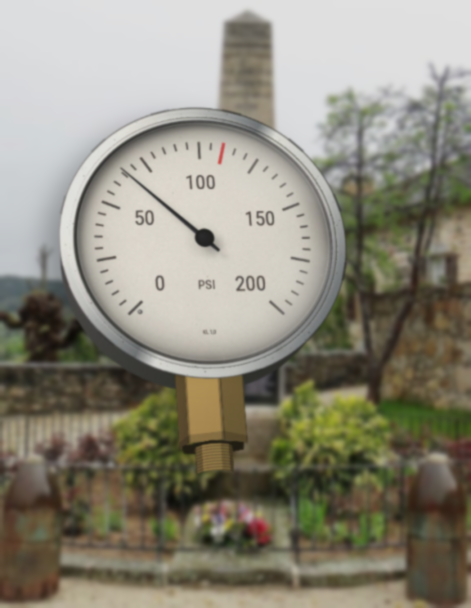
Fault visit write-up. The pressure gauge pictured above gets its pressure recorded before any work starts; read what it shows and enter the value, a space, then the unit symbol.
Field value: 65 psi
